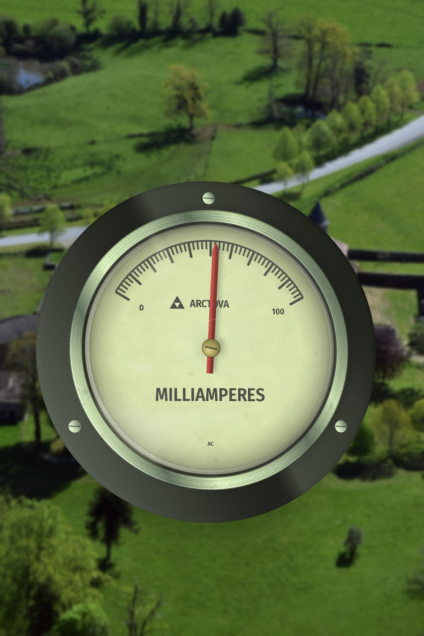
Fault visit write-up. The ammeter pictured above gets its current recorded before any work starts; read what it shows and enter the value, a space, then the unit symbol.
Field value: 52 mA
